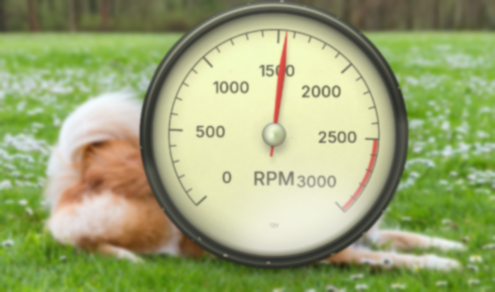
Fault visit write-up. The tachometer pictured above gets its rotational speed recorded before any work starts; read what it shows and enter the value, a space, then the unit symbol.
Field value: 1550 rpm
